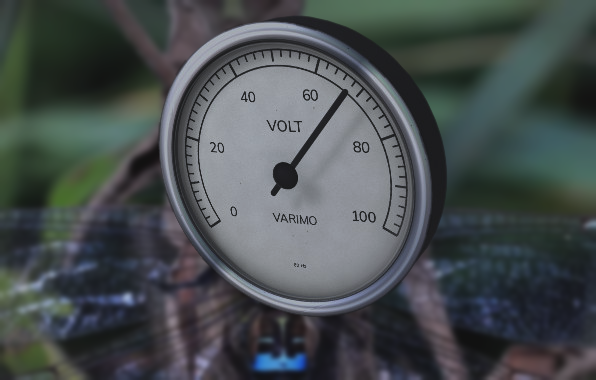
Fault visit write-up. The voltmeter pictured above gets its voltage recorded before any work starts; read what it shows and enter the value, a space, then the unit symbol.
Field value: 68 V
